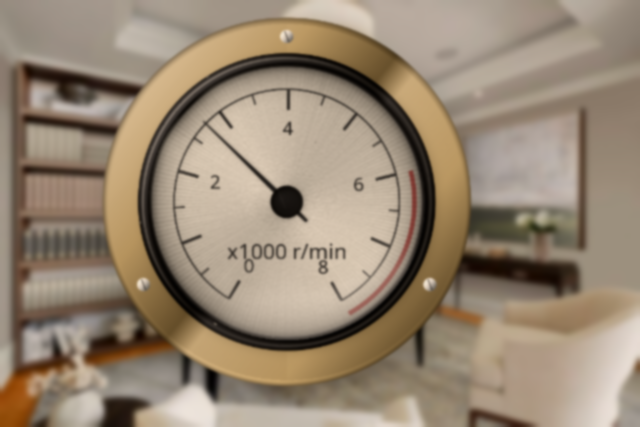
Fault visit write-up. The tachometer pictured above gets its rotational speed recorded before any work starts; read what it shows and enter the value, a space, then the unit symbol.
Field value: 2750 rpm
